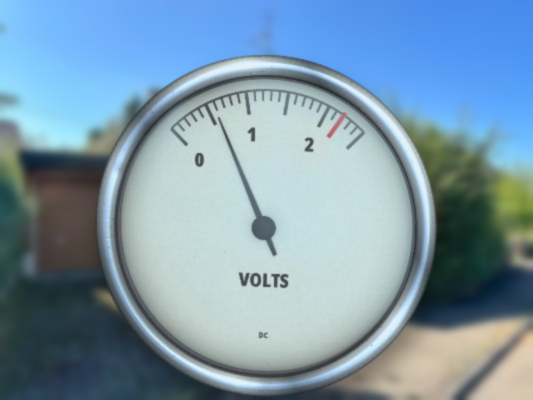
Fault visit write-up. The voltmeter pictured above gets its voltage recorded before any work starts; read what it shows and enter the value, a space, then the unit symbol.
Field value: 0.6 V
